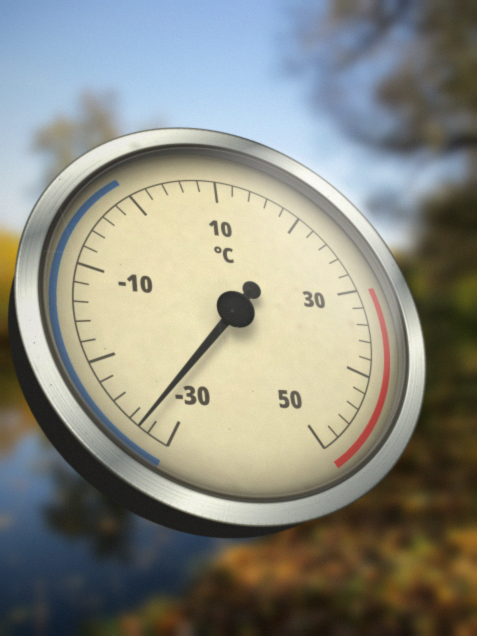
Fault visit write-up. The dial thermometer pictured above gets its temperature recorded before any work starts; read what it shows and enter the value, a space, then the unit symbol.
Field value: -27 °C
